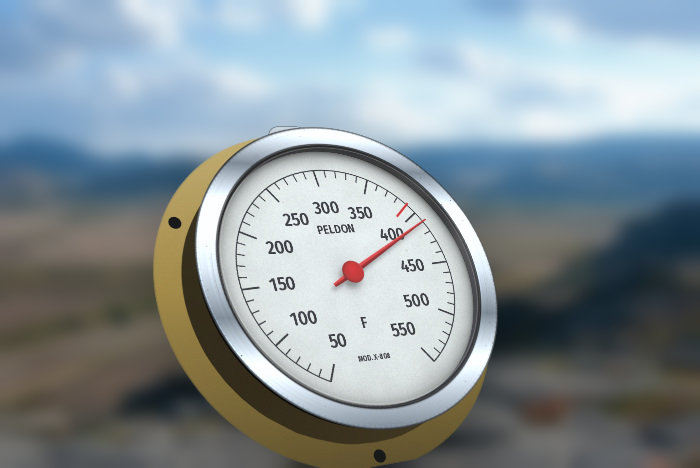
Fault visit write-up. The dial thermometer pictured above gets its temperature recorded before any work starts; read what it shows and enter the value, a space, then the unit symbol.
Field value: 410 °F
